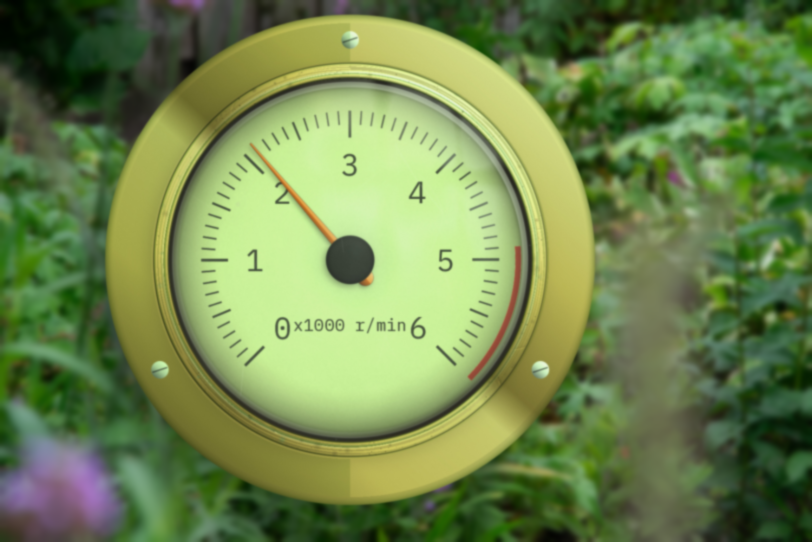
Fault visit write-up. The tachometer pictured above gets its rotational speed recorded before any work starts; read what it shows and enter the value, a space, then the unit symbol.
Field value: 2100 rpm
